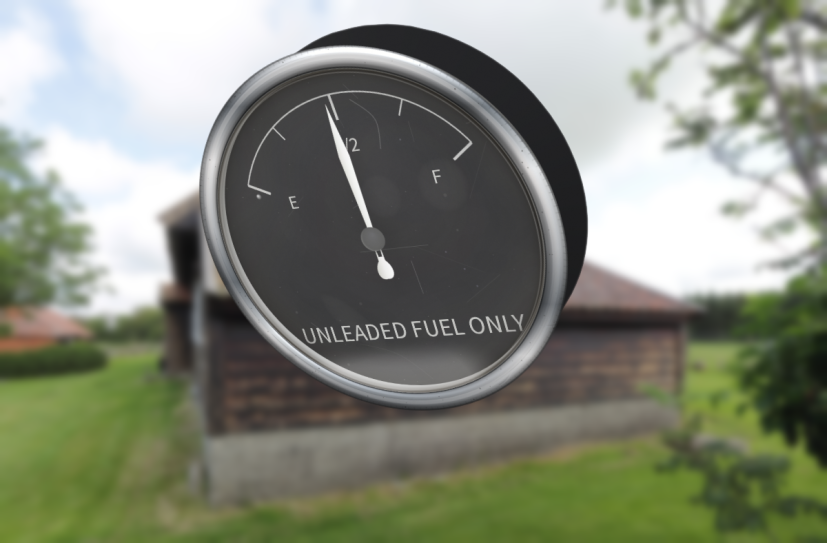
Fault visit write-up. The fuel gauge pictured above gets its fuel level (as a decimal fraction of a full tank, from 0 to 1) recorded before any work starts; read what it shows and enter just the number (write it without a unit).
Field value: 0.5
